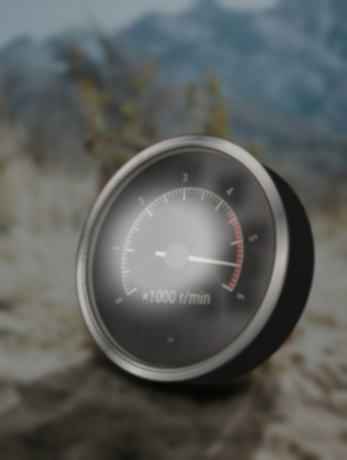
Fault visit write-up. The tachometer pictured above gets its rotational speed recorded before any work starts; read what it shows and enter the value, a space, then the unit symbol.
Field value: 5500 rpm
